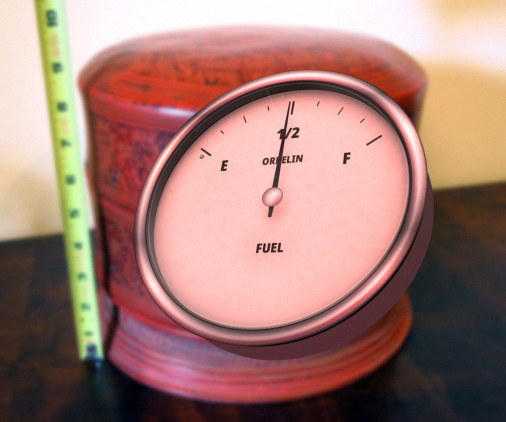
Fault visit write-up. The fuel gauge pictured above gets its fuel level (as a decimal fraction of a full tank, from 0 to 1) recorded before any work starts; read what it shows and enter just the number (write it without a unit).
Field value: 0.5
